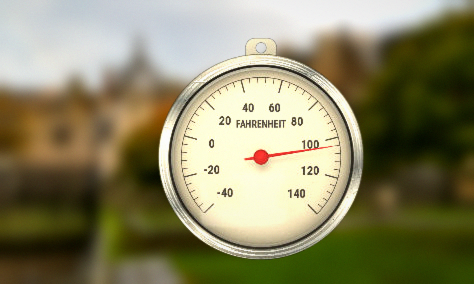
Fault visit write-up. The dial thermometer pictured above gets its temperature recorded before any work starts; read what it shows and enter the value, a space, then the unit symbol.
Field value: 104 °F
